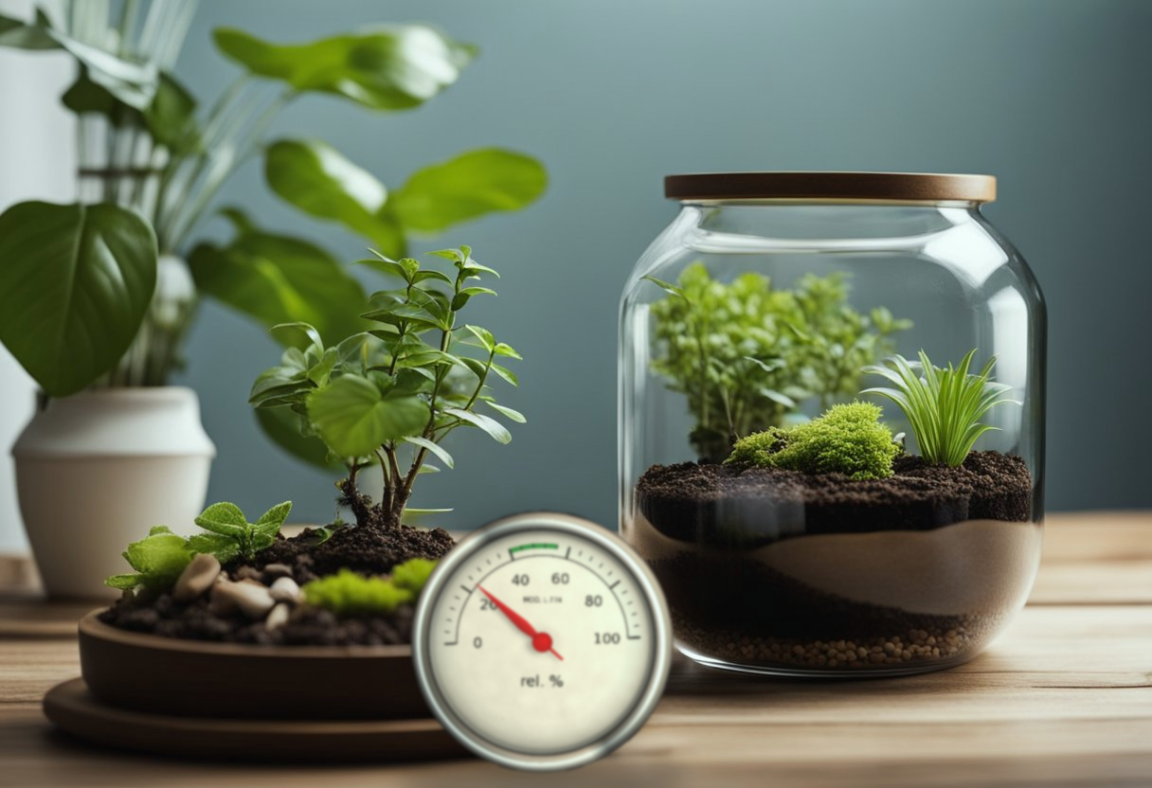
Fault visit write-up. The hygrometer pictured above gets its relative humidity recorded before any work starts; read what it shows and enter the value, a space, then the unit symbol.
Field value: 24 %
